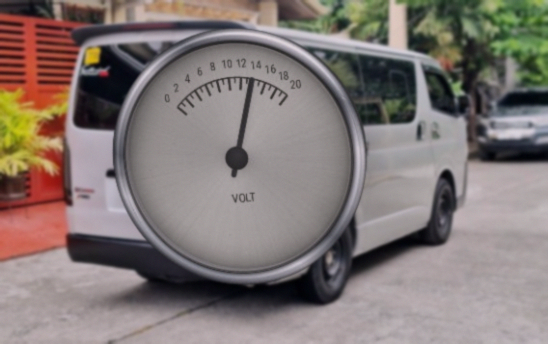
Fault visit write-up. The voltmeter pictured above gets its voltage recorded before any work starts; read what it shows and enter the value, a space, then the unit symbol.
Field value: 14 V
